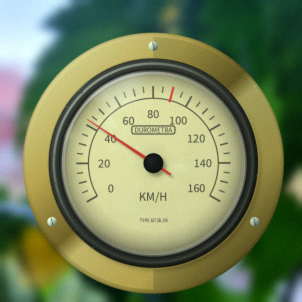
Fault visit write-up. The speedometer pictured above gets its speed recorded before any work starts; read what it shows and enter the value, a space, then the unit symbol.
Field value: 42.5 km/h
